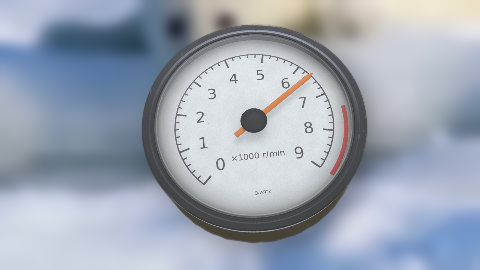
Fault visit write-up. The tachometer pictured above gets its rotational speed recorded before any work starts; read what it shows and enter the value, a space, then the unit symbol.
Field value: 6400 rpm
